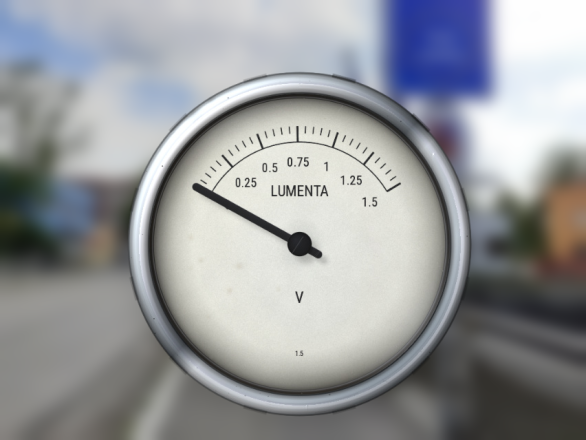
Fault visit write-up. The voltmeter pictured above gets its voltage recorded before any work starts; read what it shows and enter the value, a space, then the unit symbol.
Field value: 0 V
